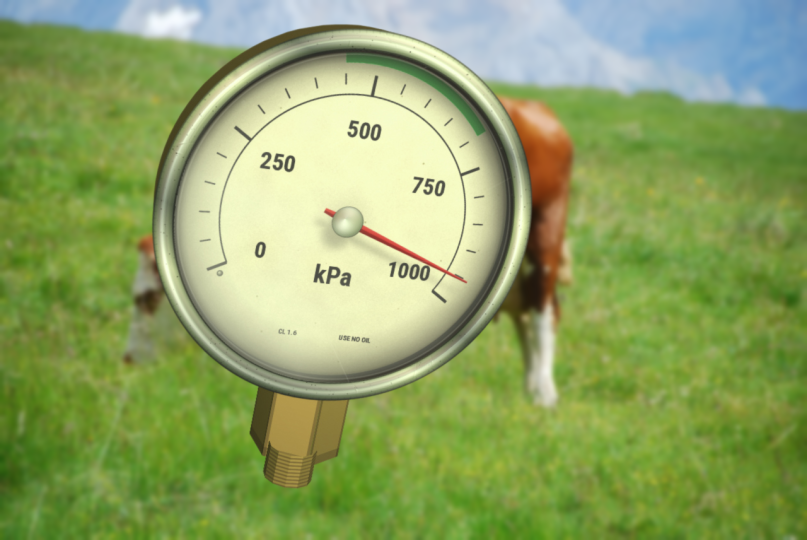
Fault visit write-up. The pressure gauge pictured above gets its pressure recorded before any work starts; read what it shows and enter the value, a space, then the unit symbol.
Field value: 950 kPa
